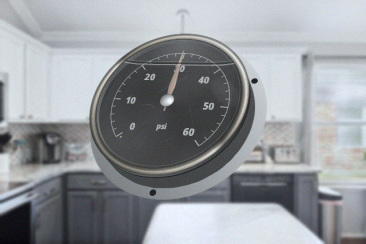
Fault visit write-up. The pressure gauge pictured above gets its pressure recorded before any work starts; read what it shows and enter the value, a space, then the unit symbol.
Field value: 30 psi
